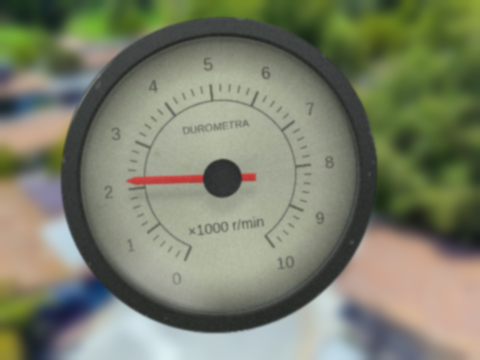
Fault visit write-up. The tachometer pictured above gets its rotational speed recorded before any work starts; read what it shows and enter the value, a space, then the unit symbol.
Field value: 2200 rpm
